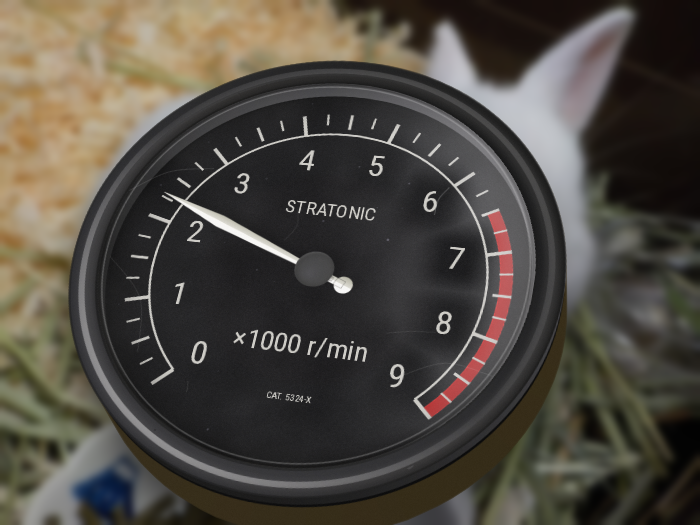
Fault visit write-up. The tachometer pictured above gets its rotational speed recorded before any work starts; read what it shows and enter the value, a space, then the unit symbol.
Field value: 2250 rpm
